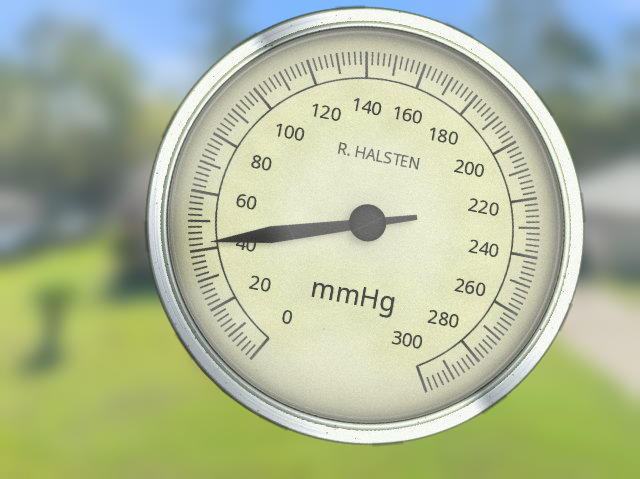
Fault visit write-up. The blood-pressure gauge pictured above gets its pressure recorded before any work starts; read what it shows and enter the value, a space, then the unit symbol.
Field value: 42 mmHg
